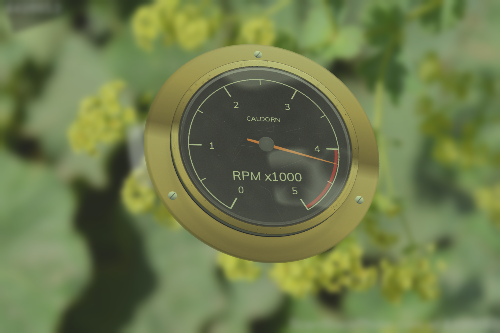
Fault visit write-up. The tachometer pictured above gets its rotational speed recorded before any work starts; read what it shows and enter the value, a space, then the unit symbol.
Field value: 4250 rpm
